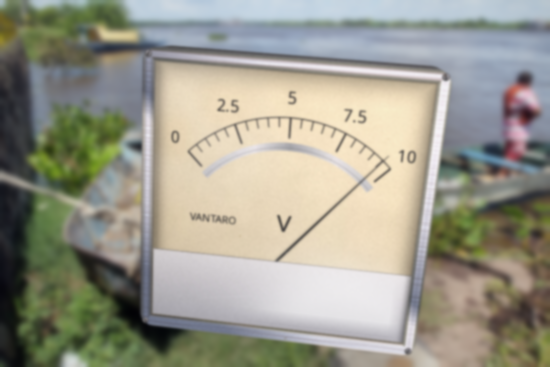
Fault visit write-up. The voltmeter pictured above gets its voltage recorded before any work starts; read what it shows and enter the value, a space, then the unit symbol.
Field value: 9.5 V
